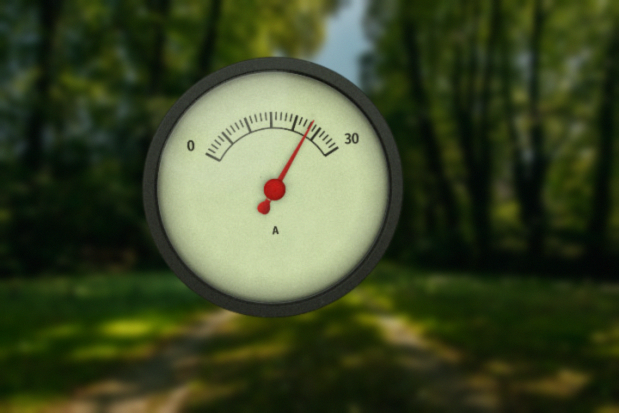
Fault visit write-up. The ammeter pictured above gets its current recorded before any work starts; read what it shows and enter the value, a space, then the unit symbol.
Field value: 23 A
